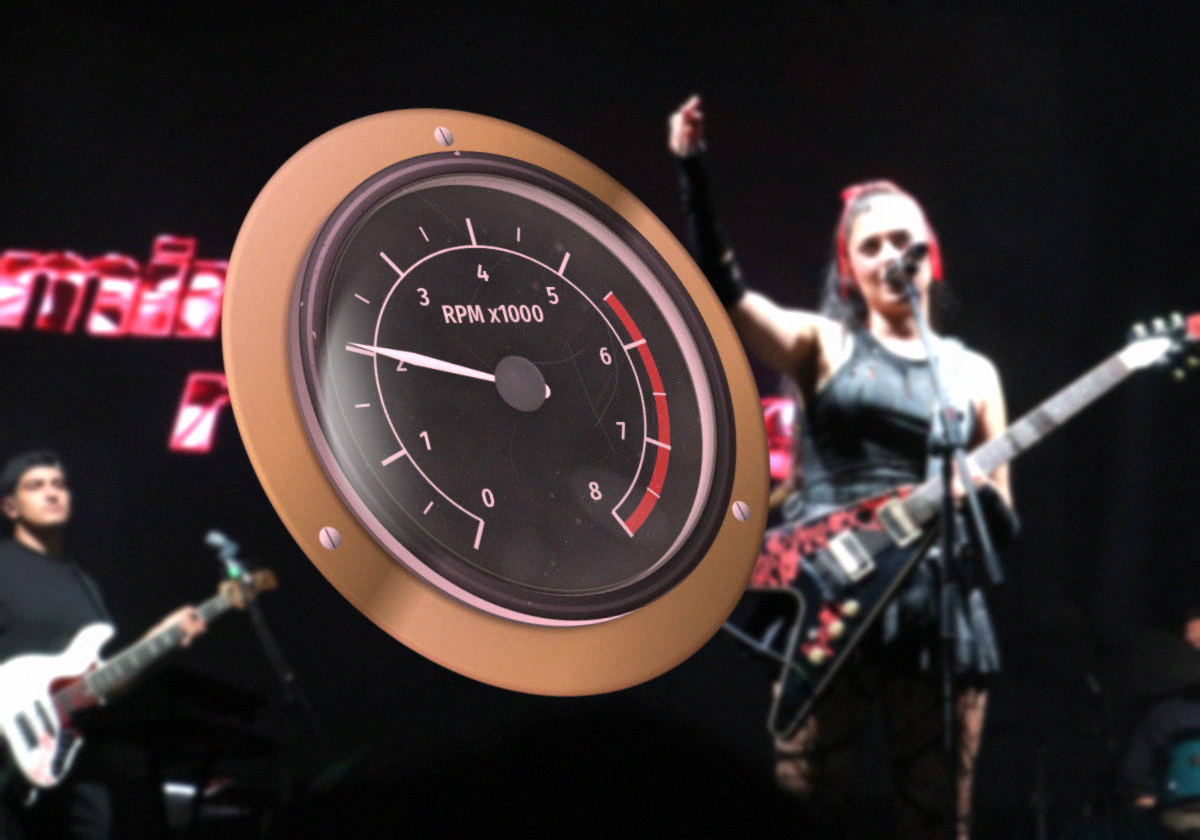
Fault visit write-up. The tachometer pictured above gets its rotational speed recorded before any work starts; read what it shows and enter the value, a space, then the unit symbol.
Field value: 2000 rpm
